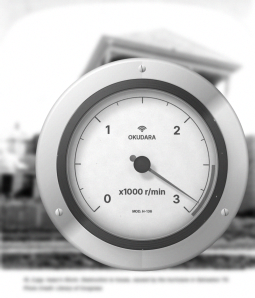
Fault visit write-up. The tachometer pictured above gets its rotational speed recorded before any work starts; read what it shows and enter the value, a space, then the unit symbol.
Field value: 2875 rpm
